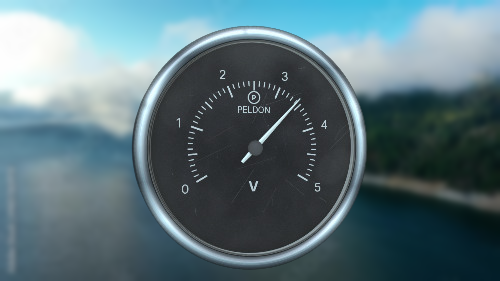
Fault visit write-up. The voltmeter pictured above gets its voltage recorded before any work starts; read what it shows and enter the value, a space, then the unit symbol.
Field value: 3.4 V
